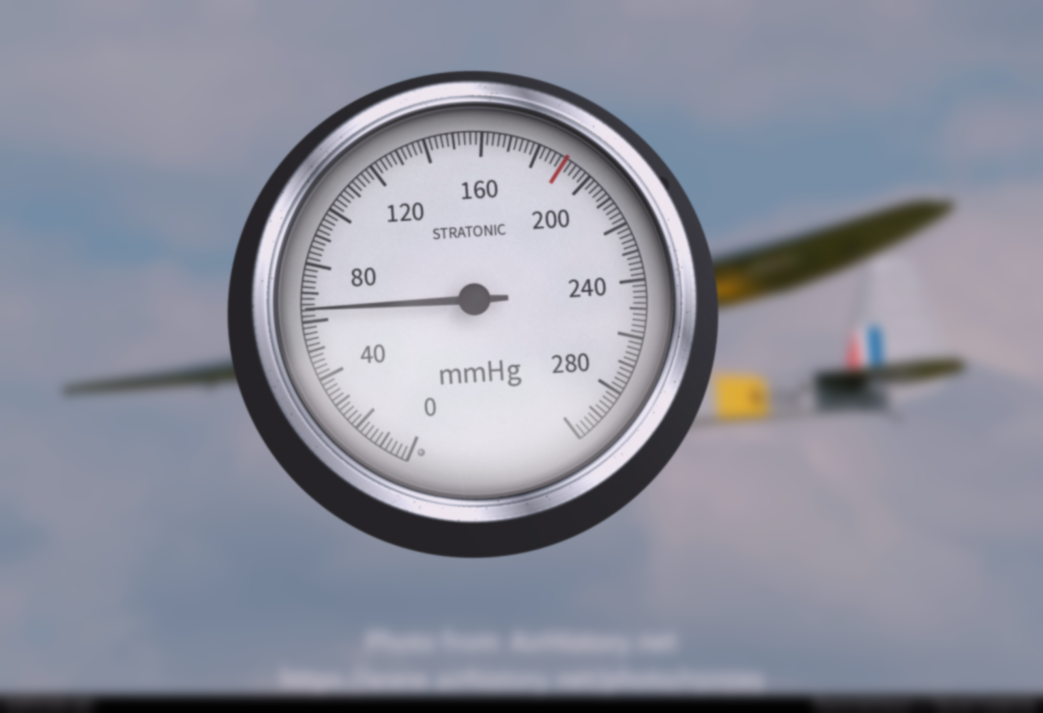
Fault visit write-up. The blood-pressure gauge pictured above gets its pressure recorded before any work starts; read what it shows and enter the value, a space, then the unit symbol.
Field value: 64 mmHg
